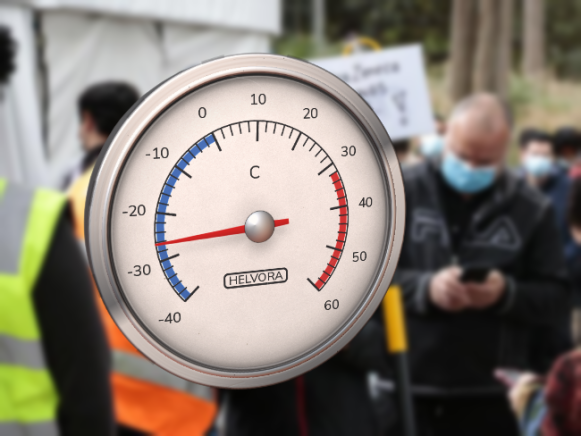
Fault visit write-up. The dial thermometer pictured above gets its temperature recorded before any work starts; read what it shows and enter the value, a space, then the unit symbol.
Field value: -26 °C
